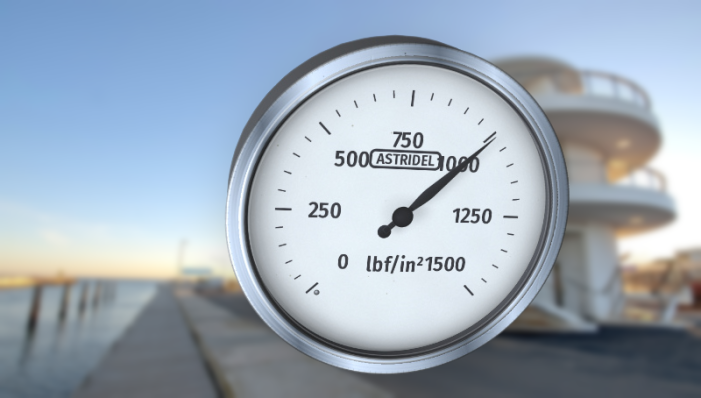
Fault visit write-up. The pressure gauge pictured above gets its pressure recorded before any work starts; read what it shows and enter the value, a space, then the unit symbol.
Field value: 1000 psi
